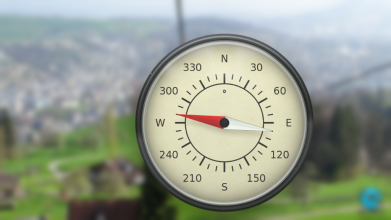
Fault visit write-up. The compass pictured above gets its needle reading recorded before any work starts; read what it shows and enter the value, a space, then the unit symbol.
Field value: 280 °
